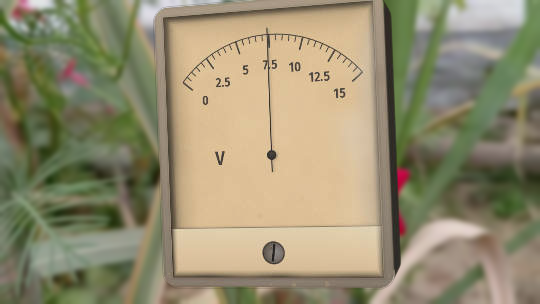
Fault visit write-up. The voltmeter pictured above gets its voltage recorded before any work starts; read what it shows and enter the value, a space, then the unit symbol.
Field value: 7.5 V
